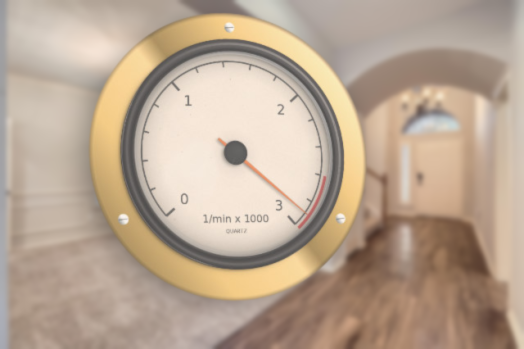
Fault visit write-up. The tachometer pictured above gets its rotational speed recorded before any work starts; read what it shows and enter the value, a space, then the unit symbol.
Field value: 2900 rpm
